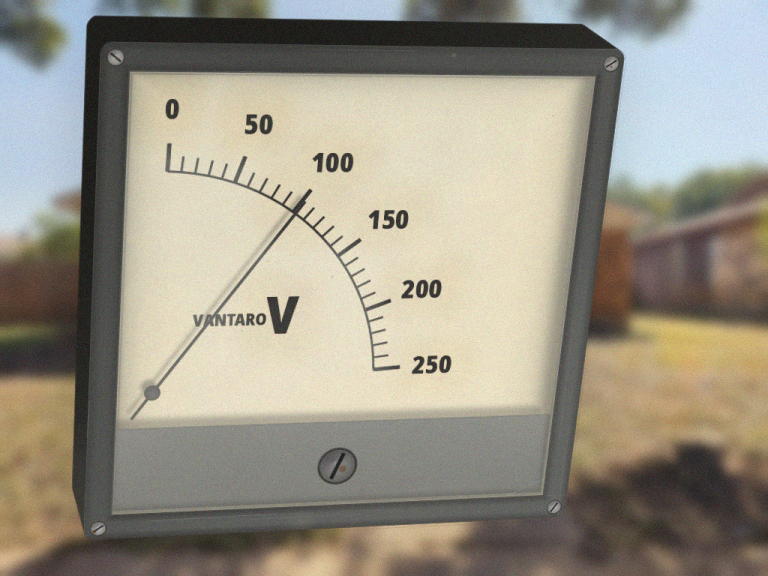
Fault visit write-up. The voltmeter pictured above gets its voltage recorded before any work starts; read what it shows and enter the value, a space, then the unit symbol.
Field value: 100 V
